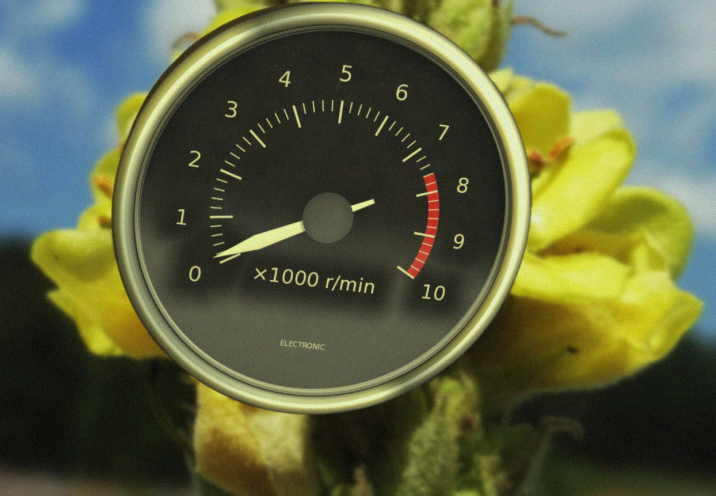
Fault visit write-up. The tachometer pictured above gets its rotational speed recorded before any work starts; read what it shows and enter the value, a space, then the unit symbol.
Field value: 200 rpm
